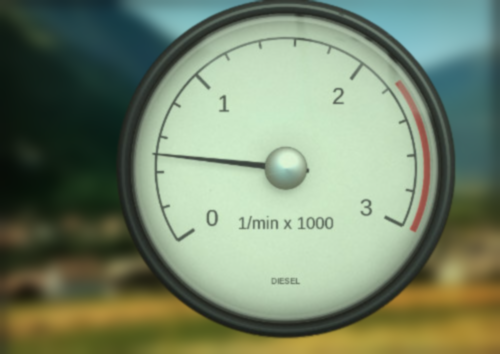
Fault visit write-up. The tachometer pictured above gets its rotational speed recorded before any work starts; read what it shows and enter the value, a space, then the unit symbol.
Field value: 500 rpm
